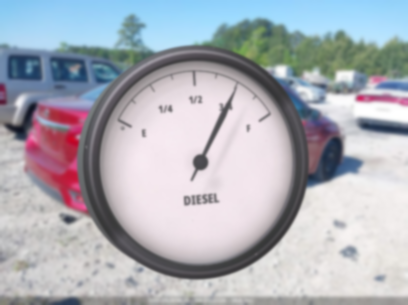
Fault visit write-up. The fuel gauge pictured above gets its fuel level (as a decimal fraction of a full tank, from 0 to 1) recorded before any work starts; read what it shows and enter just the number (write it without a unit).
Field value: 0.75
